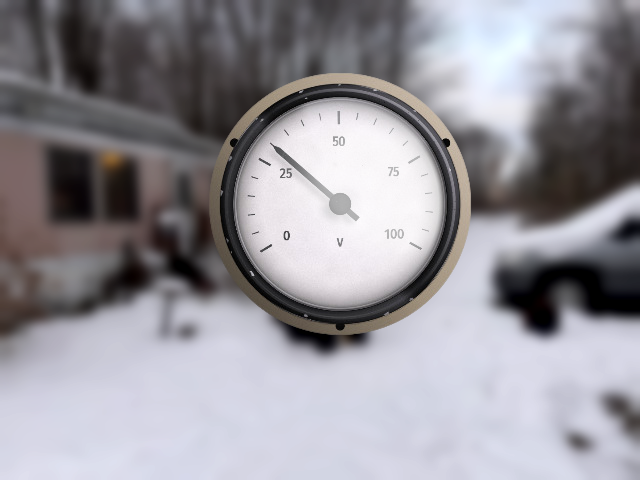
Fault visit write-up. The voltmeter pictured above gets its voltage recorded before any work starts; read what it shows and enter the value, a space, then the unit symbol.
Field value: 30 V
